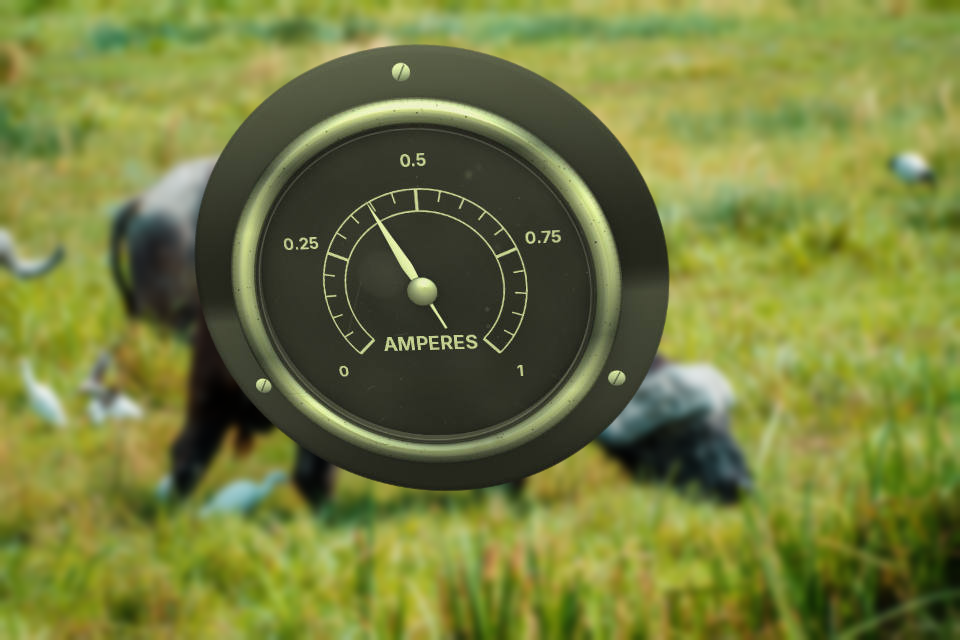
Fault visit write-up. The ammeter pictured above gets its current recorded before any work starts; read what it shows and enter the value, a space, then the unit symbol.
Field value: 0.4 A
